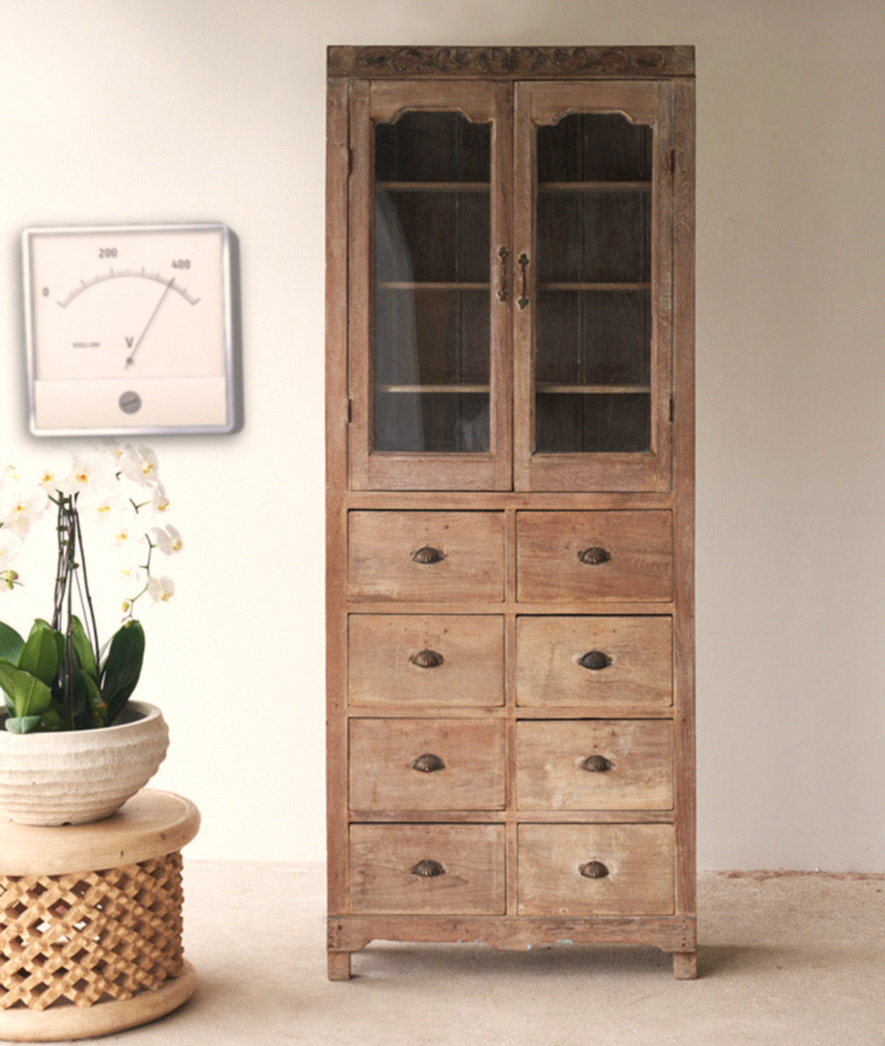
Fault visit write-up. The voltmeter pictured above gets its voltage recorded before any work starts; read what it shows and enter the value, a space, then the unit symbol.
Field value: 400 V
